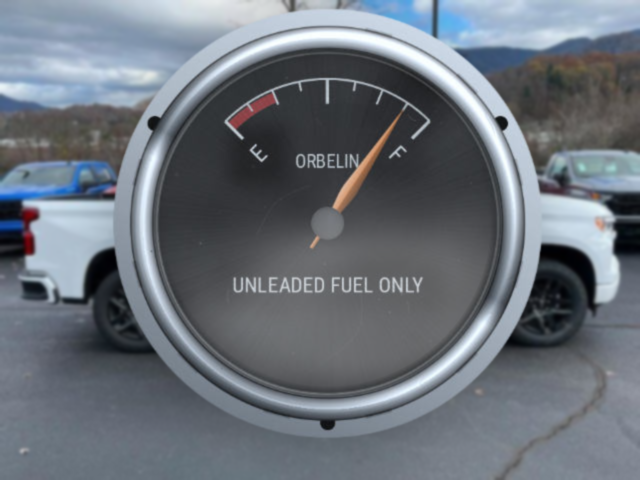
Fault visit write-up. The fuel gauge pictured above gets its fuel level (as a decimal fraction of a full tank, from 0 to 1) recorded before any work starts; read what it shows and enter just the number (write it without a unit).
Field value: 0.875
